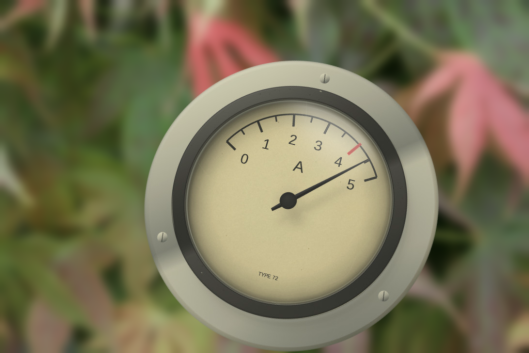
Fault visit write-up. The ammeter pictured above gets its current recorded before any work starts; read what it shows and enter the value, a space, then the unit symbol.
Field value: 4.5 A
